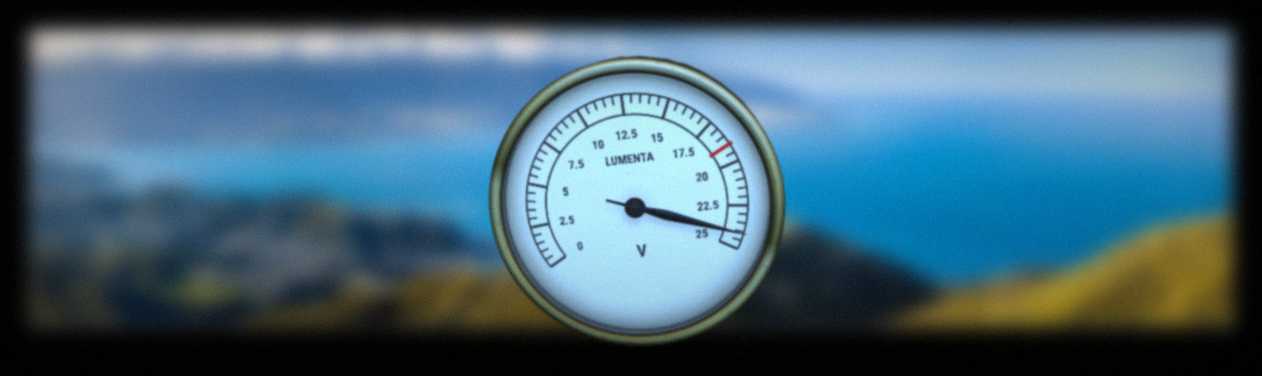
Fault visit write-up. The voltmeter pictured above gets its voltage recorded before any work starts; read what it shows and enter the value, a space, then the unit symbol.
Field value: 24 V
